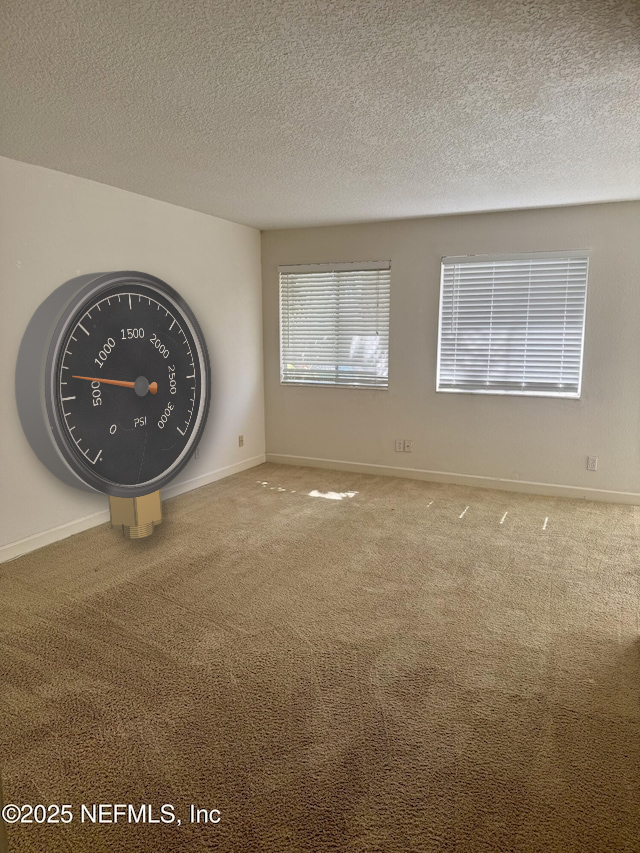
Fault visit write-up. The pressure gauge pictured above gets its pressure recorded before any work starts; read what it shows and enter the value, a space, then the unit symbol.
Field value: 650 psi
